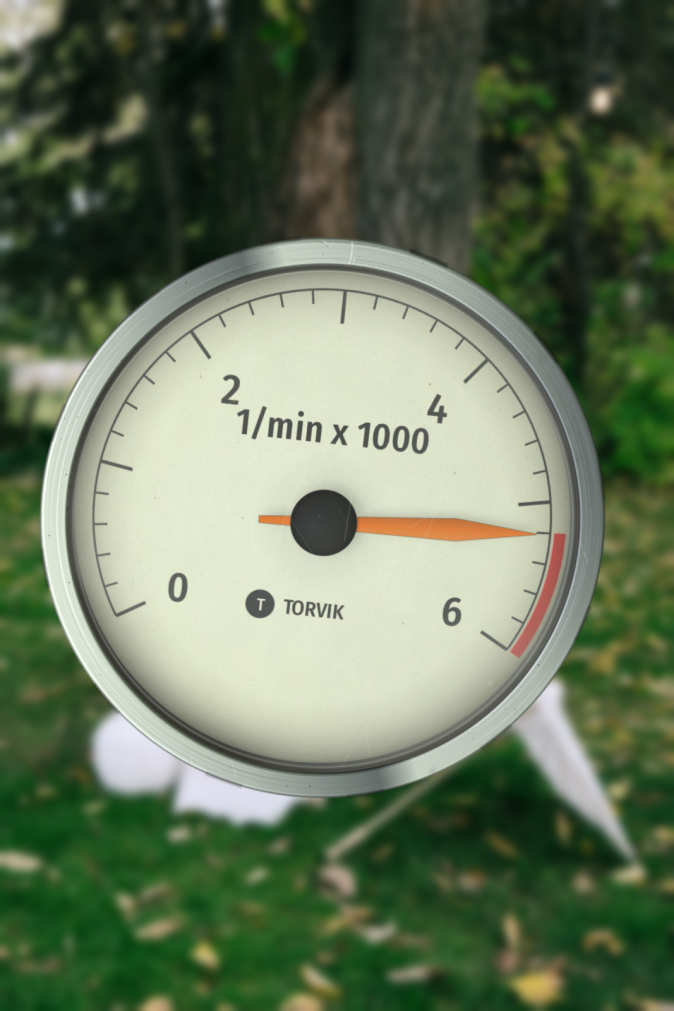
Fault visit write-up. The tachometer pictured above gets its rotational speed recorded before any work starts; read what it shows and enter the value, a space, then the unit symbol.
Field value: 5200 rpm
